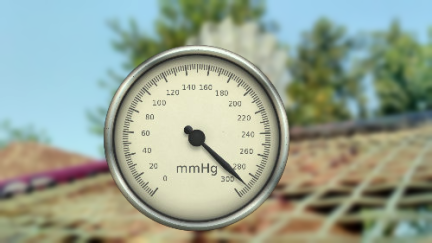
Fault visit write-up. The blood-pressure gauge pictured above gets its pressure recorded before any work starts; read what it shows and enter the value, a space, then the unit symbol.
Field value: 290 mmHg
